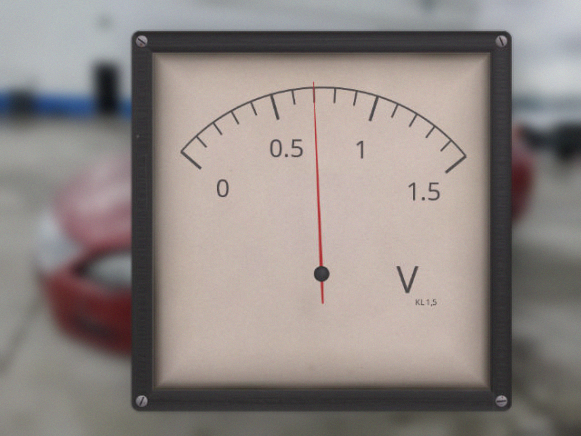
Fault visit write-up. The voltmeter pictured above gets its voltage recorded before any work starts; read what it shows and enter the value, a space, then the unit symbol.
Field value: 0.7 V
